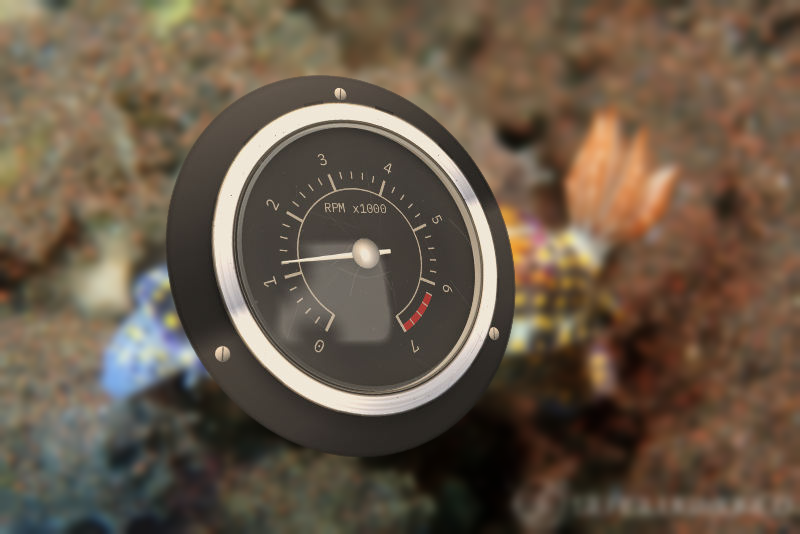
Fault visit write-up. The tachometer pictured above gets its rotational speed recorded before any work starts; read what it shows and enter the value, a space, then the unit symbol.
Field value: 1200 rpm
